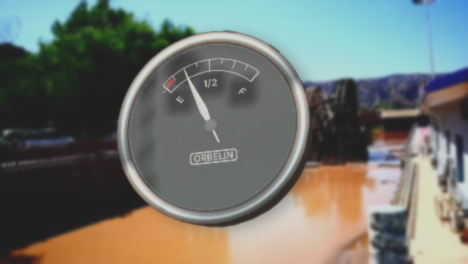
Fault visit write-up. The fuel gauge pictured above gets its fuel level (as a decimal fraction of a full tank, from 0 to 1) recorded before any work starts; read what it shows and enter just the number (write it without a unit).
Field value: 0.25
